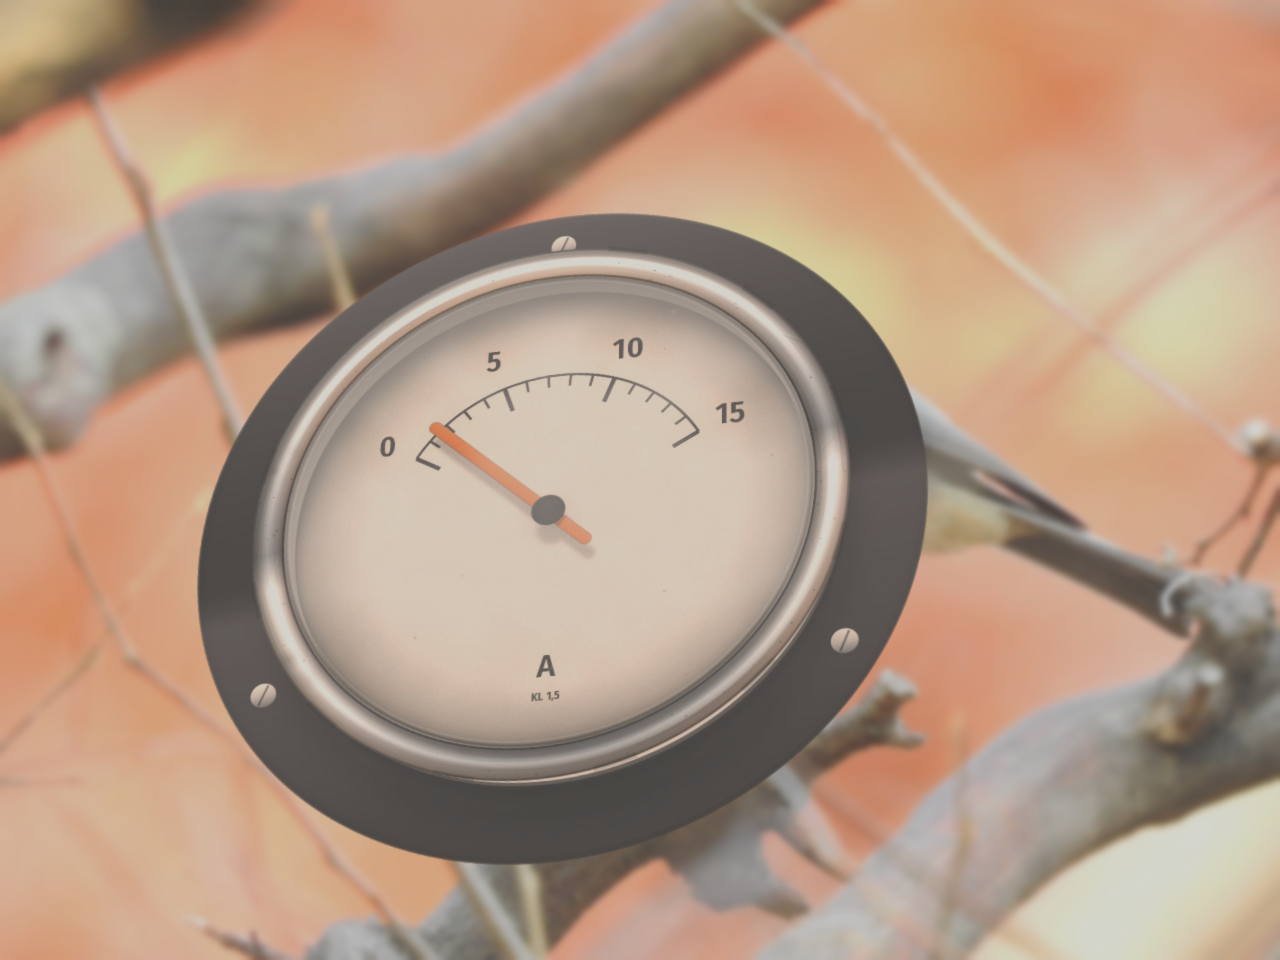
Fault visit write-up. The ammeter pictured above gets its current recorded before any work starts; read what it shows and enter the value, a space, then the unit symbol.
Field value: 1.5 A
